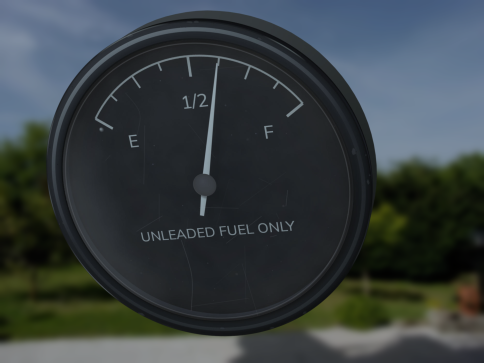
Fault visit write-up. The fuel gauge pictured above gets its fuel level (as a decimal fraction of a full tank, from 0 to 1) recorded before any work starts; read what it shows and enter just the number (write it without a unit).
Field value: 0.625
